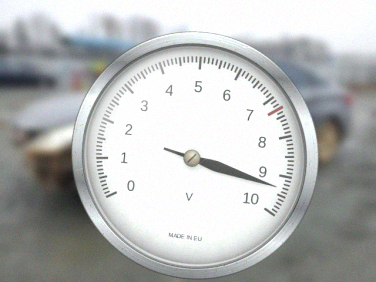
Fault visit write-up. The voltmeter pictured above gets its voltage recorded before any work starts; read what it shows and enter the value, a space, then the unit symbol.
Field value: 9.3 V
